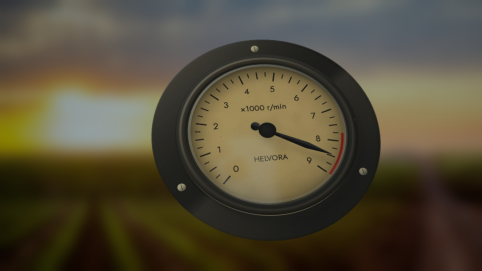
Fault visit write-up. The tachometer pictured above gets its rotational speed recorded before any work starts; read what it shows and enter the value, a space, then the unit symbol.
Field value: 8500 rpm
